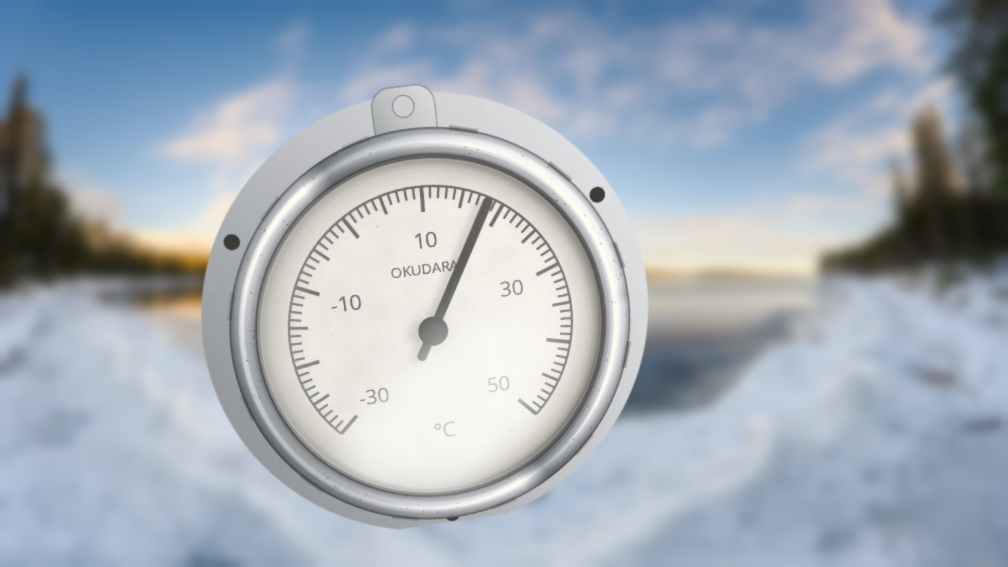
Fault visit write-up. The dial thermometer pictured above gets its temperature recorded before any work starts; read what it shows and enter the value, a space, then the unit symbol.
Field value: 18 °C
